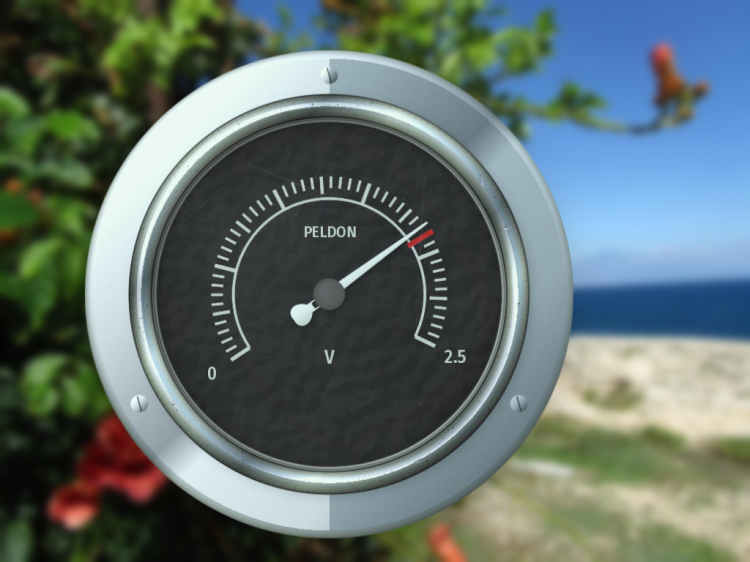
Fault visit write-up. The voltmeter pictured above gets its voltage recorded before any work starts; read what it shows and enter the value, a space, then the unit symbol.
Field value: 1.85 V
